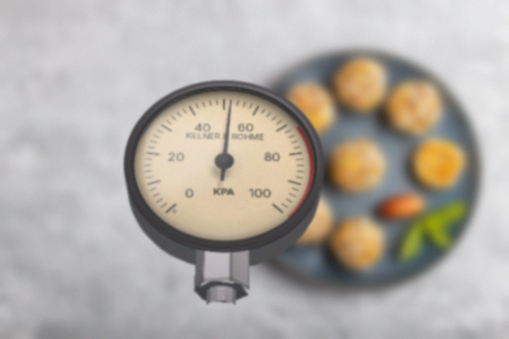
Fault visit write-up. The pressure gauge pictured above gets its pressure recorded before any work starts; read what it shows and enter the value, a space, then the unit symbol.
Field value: 52 kPa
